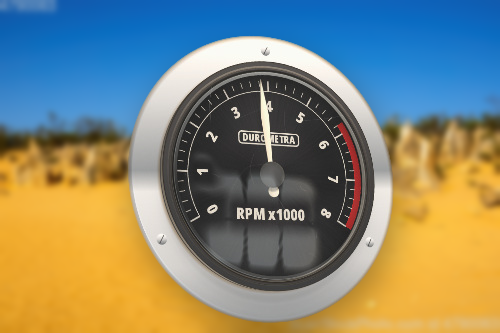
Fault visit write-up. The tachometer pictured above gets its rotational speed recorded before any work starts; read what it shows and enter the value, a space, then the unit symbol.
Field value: 3800 rpm
